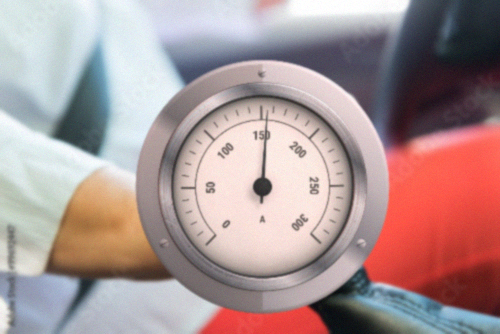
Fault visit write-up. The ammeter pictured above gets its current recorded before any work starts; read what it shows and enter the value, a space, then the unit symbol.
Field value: 155 A
